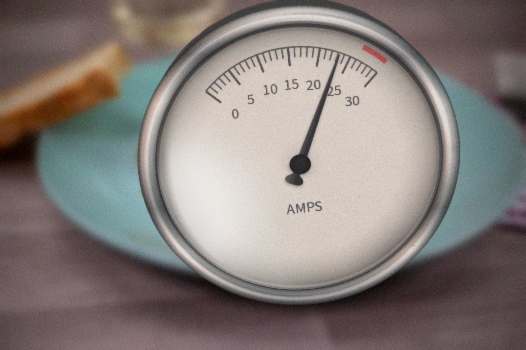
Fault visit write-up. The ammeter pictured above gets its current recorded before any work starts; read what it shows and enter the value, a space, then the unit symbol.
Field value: 23 A
